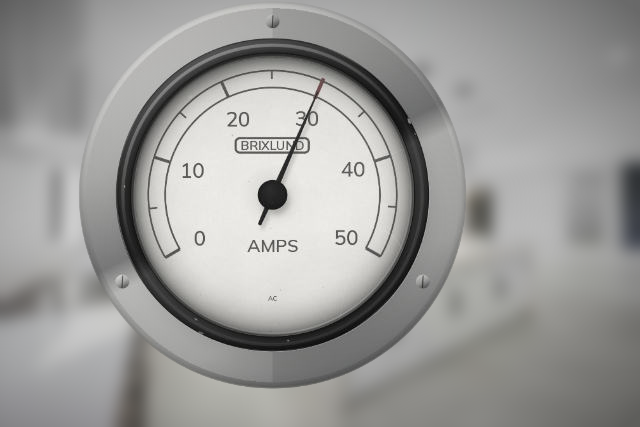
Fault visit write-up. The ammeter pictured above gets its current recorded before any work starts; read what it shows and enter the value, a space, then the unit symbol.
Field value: 30 A
